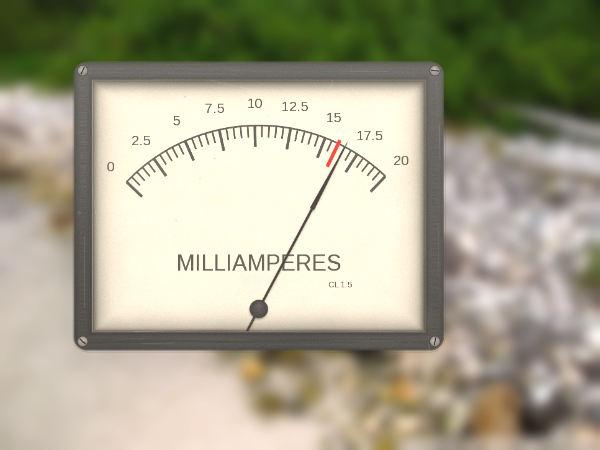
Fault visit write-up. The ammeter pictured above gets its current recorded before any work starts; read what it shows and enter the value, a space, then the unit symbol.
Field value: 16.5 mA
